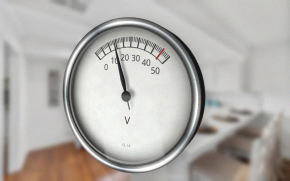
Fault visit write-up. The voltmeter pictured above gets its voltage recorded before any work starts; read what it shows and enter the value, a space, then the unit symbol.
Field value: 15 V
